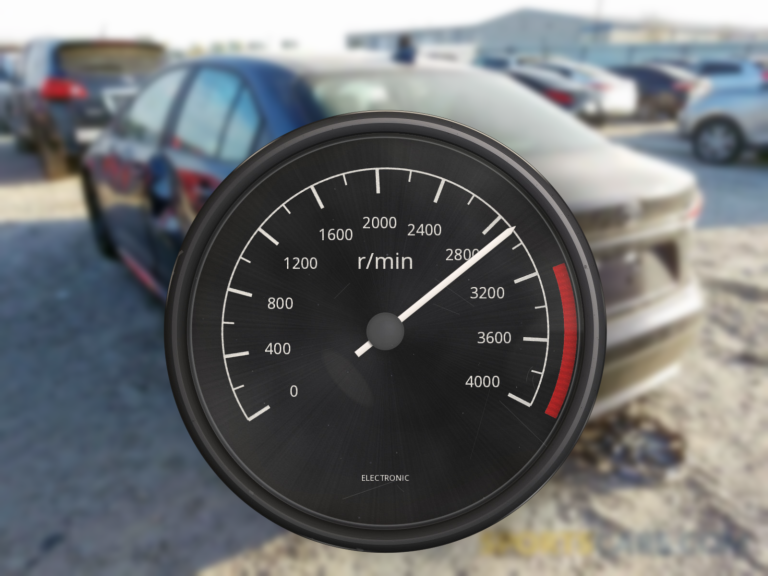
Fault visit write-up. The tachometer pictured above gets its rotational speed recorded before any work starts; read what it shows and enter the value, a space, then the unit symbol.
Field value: 2900 rpm
